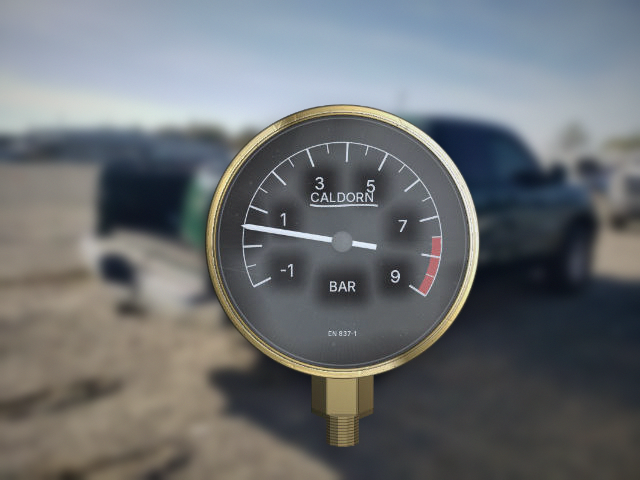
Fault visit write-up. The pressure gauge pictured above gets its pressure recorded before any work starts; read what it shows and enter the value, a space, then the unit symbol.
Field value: 0.5 bar
